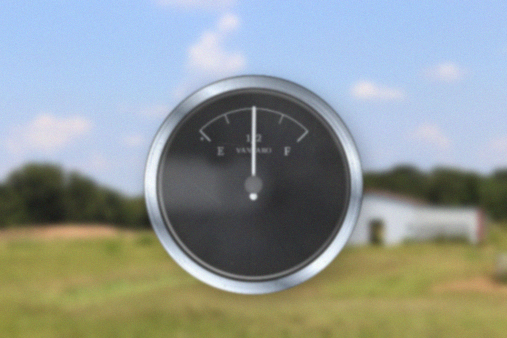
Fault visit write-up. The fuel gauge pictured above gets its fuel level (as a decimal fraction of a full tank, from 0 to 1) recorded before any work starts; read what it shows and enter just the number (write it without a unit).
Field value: 0.5
